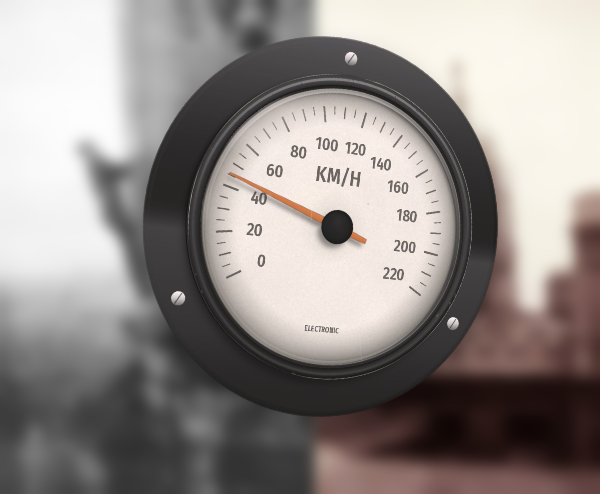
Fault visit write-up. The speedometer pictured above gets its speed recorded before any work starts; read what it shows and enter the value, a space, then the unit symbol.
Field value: 45 km/h
